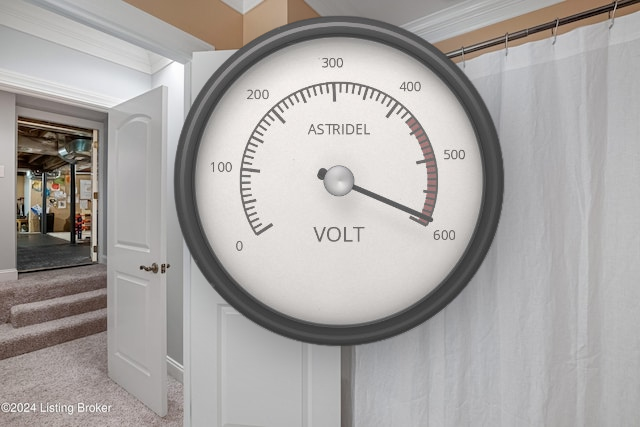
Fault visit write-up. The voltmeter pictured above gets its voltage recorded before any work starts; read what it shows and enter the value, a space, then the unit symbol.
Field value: 590 V
